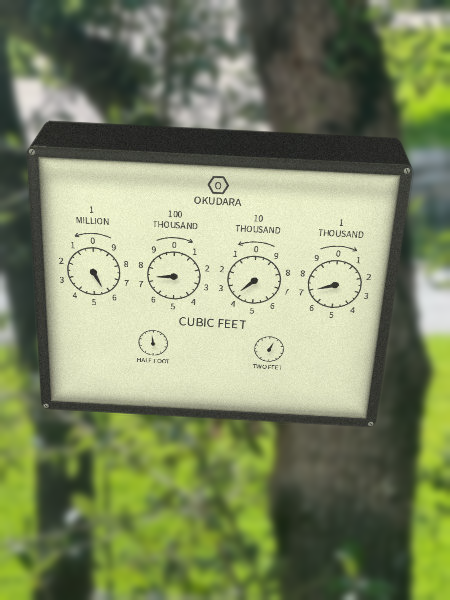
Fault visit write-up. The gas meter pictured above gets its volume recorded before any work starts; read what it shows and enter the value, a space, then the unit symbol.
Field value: 573700 ft³
